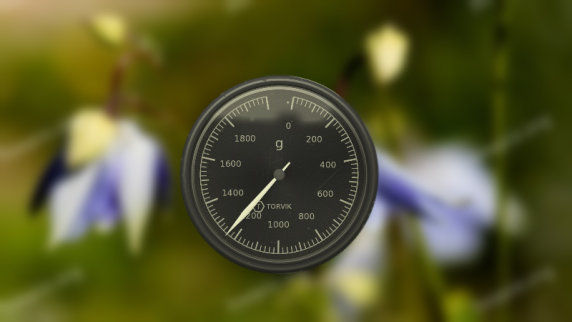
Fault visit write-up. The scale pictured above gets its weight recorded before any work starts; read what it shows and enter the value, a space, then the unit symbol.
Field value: 1240 g
